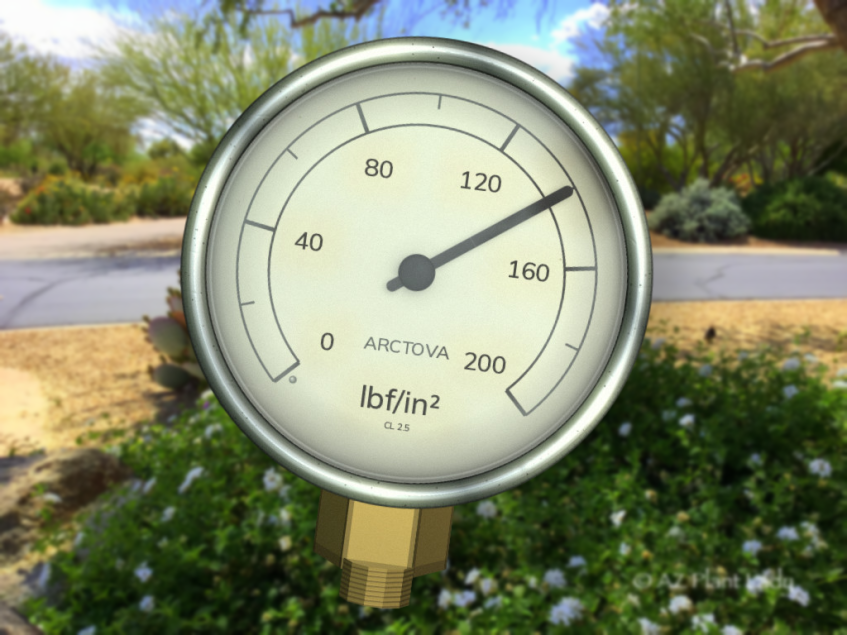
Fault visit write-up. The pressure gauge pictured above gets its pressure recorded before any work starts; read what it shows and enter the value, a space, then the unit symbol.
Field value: 140 psi
